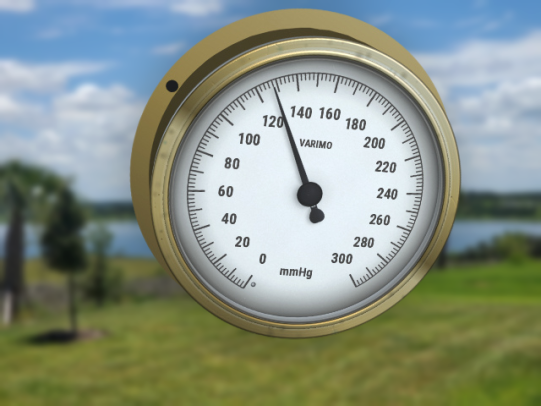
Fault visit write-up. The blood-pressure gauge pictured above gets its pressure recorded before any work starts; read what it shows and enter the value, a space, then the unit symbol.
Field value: 128 mmHg
